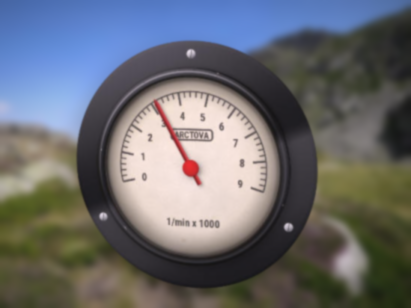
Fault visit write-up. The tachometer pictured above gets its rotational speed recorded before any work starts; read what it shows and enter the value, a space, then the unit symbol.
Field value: 3200 rpm
